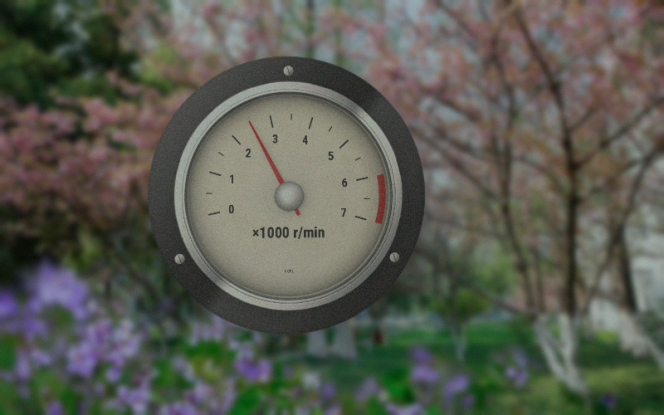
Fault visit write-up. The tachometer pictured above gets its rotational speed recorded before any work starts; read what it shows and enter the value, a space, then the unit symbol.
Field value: 2500 rpm
